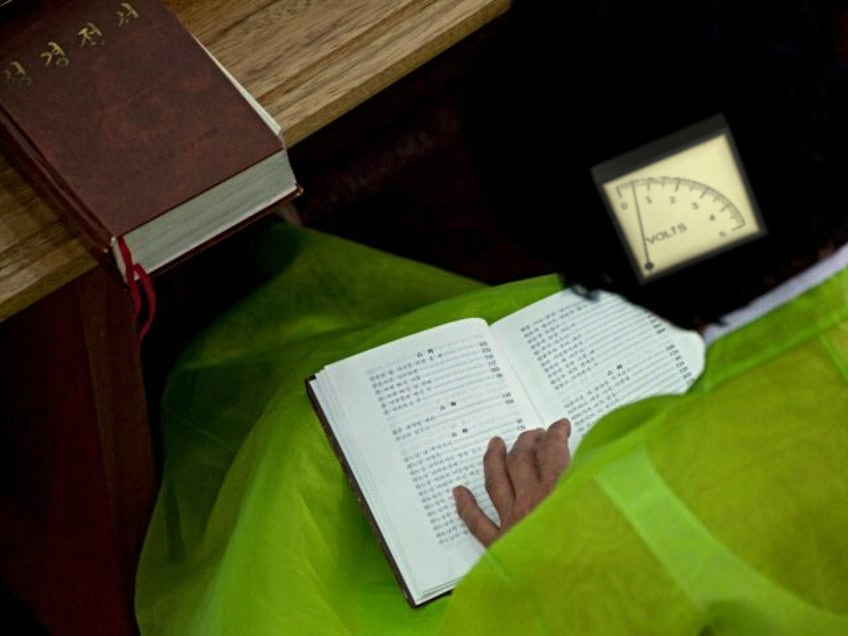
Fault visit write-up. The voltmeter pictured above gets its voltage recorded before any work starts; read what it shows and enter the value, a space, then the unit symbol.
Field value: 0.5 V
